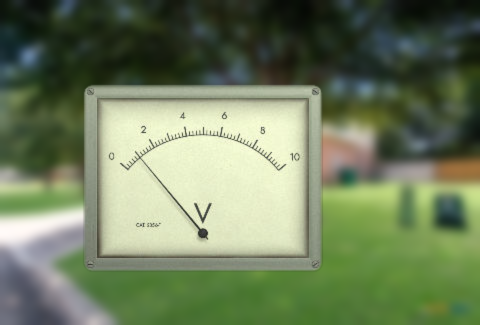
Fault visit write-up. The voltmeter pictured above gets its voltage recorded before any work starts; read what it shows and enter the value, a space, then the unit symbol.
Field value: 1 V
